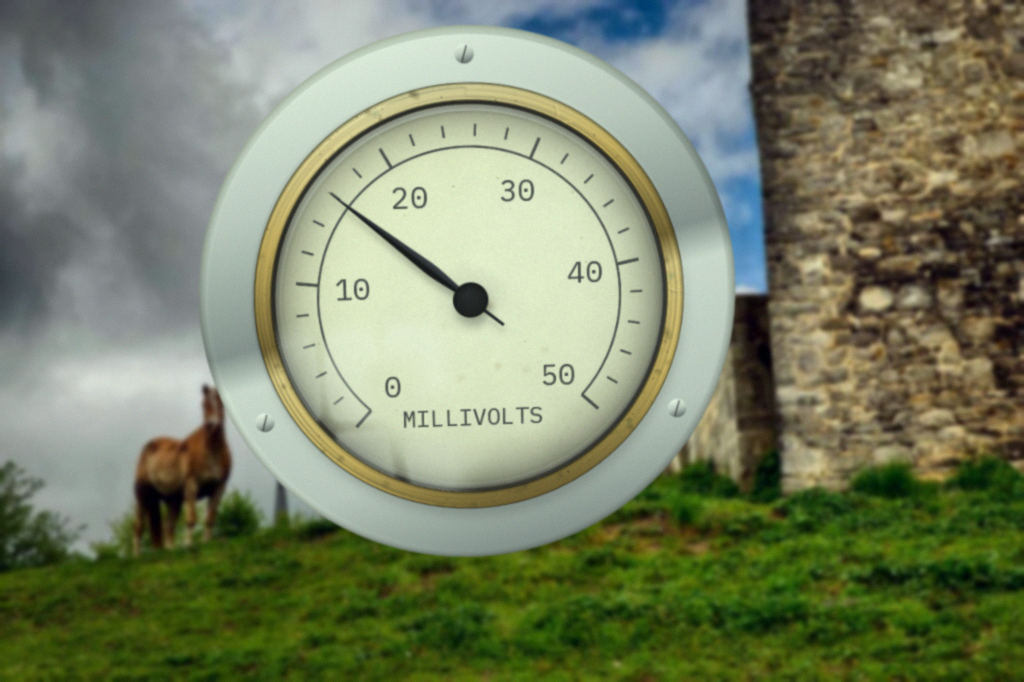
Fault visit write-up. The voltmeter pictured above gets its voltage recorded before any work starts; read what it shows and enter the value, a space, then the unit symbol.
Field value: 16 mV
